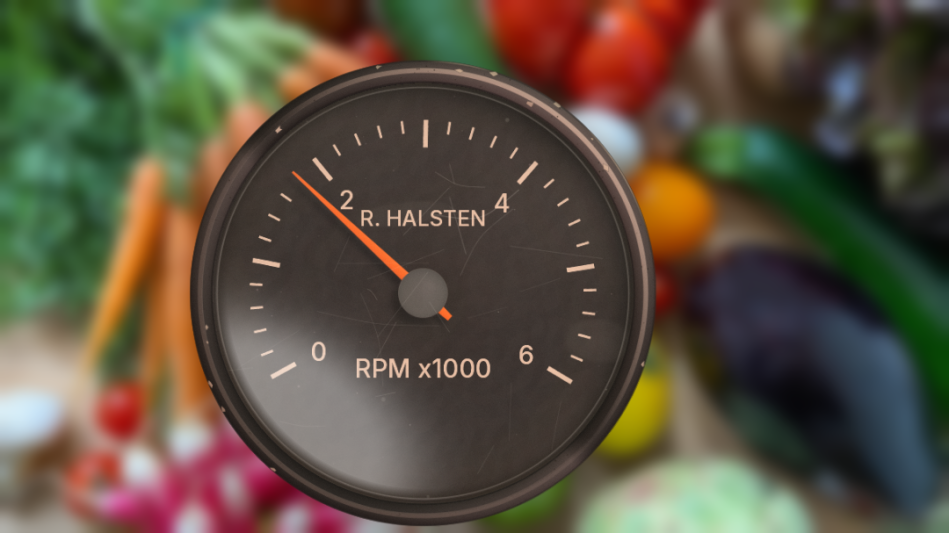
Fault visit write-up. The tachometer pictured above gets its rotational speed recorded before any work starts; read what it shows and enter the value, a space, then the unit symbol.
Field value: 1800 rpm
